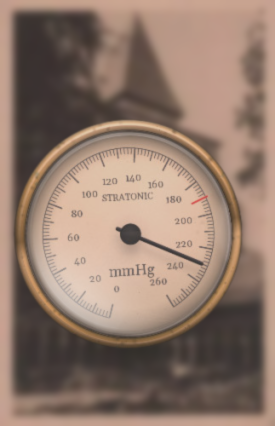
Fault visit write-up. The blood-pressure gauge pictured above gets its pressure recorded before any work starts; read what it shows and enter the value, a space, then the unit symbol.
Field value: 230 mmHg
